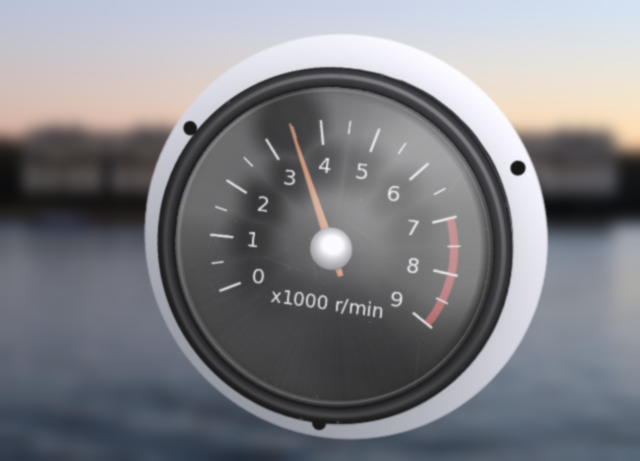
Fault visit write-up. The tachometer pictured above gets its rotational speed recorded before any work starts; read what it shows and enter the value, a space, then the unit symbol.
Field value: 3500 rpm
